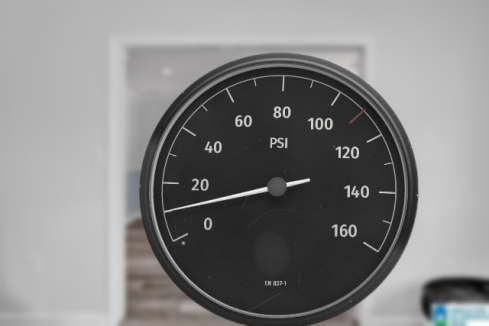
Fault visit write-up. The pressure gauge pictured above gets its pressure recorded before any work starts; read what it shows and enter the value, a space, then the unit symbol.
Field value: 10 psi
